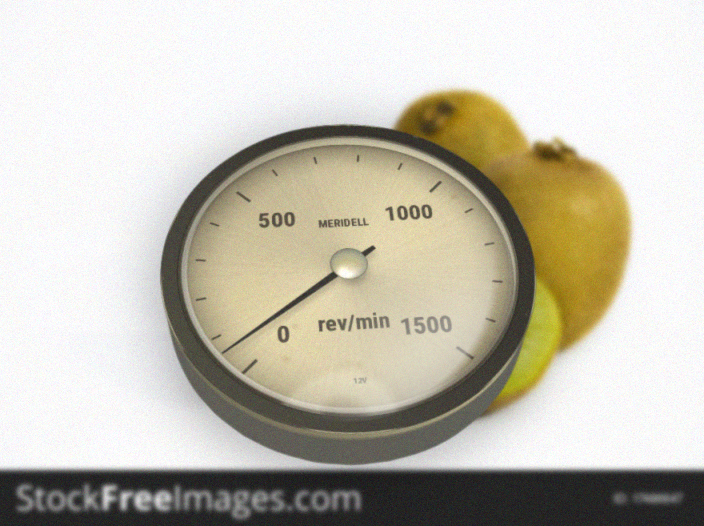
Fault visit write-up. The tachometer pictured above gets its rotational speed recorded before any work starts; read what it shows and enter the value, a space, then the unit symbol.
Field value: 50 rpm
